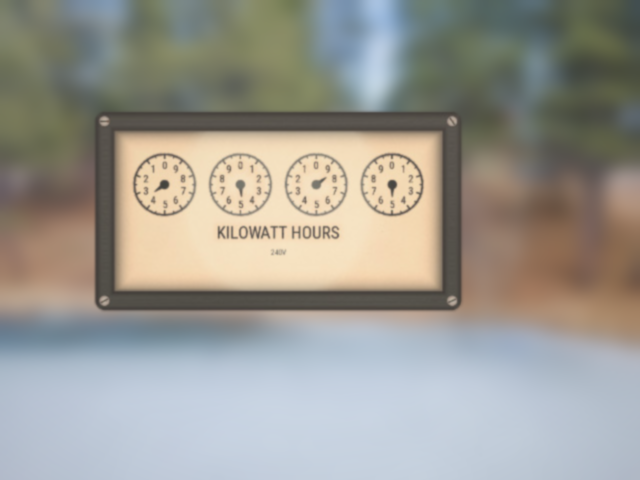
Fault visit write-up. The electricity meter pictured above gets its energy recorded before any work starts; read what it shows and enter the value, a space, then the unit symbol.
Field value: 3485 kWh
